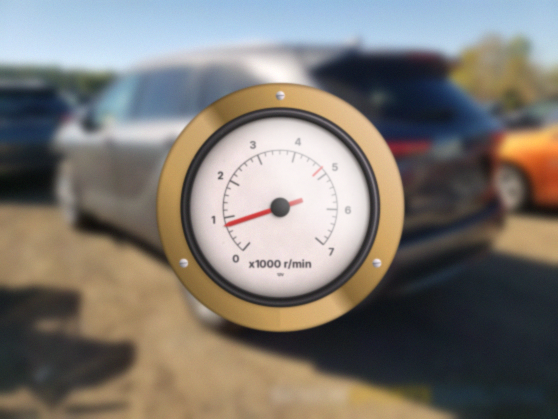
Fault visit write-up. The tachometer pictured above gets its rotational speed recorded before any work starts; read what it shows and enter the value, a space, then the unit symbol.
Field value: 800 rpm
